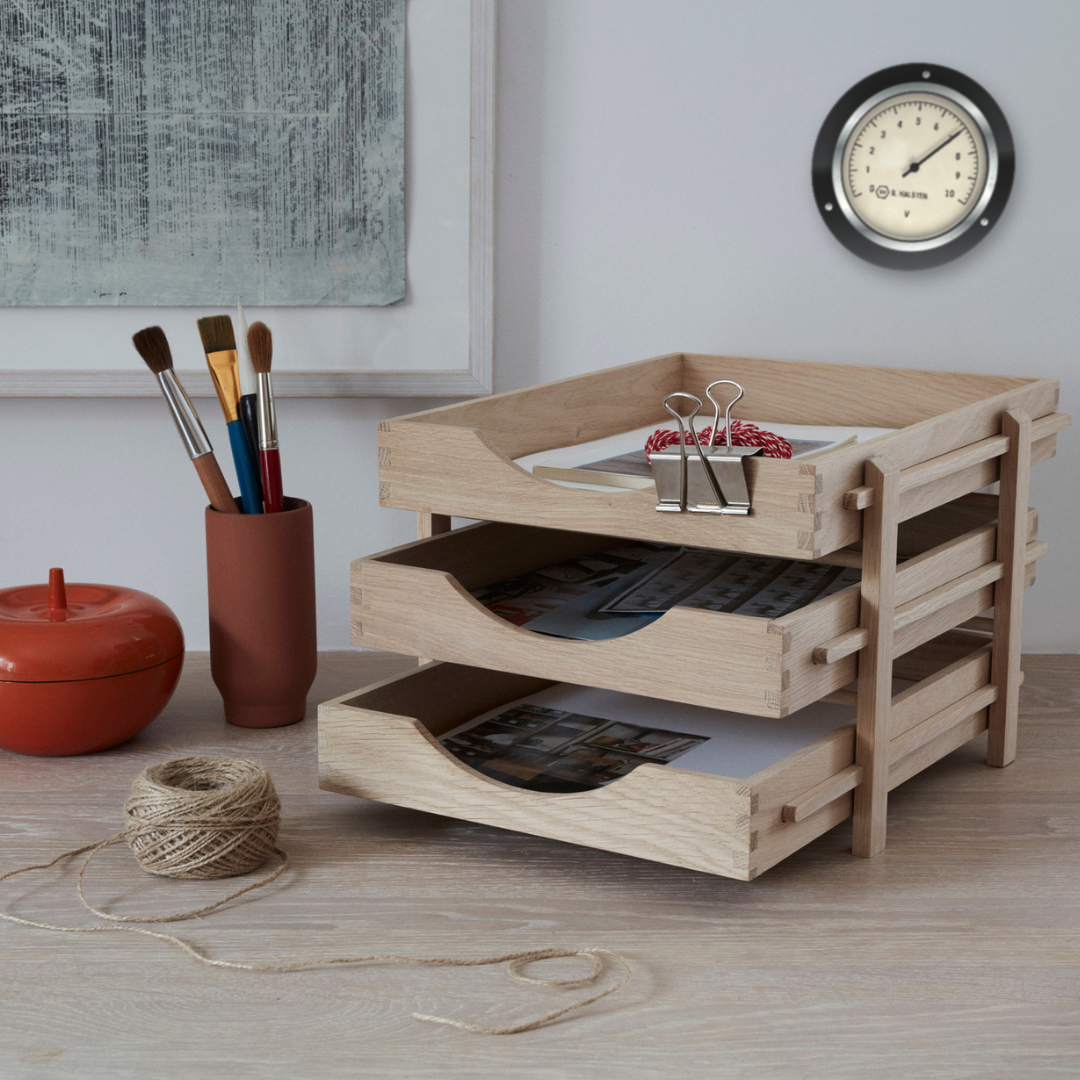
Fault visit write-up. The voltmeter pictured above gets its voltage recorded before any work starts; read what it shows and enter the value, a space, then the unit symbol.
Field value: 7 V
